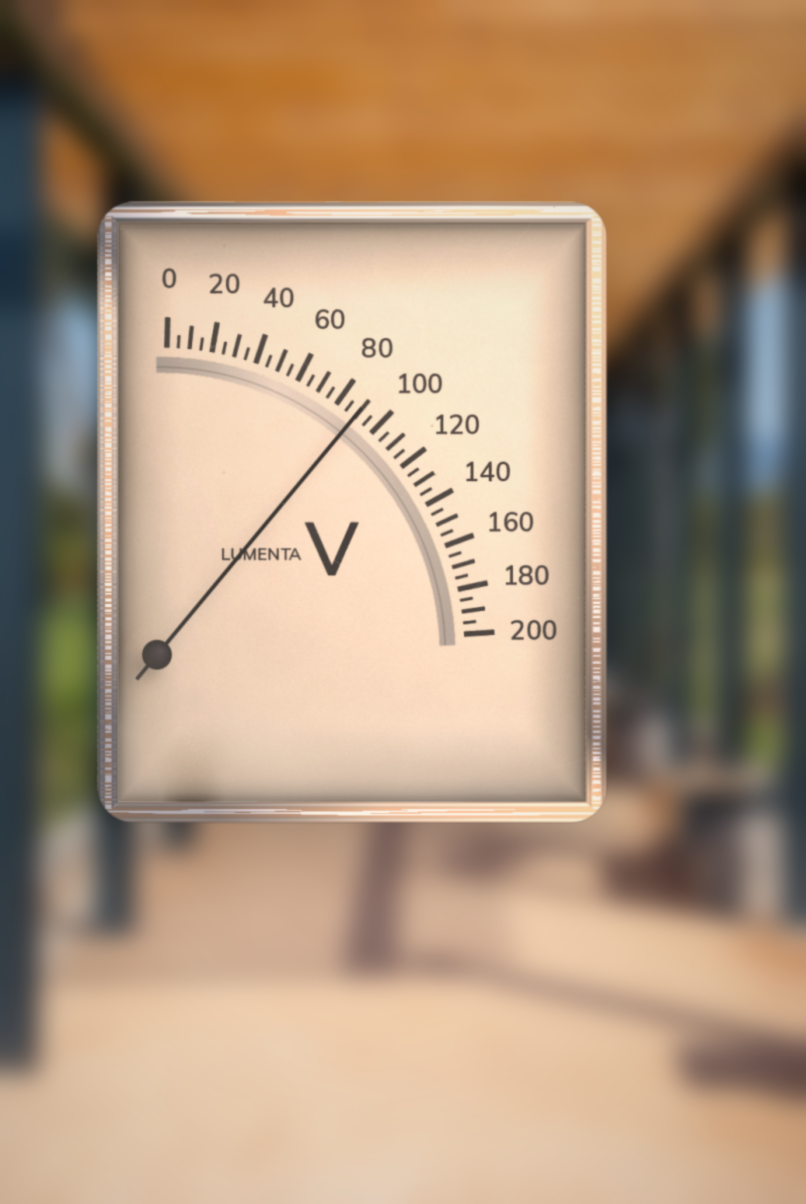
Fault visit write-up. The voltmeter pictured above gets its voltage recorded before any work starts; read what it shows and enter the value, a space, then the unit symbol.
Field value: 90 V
